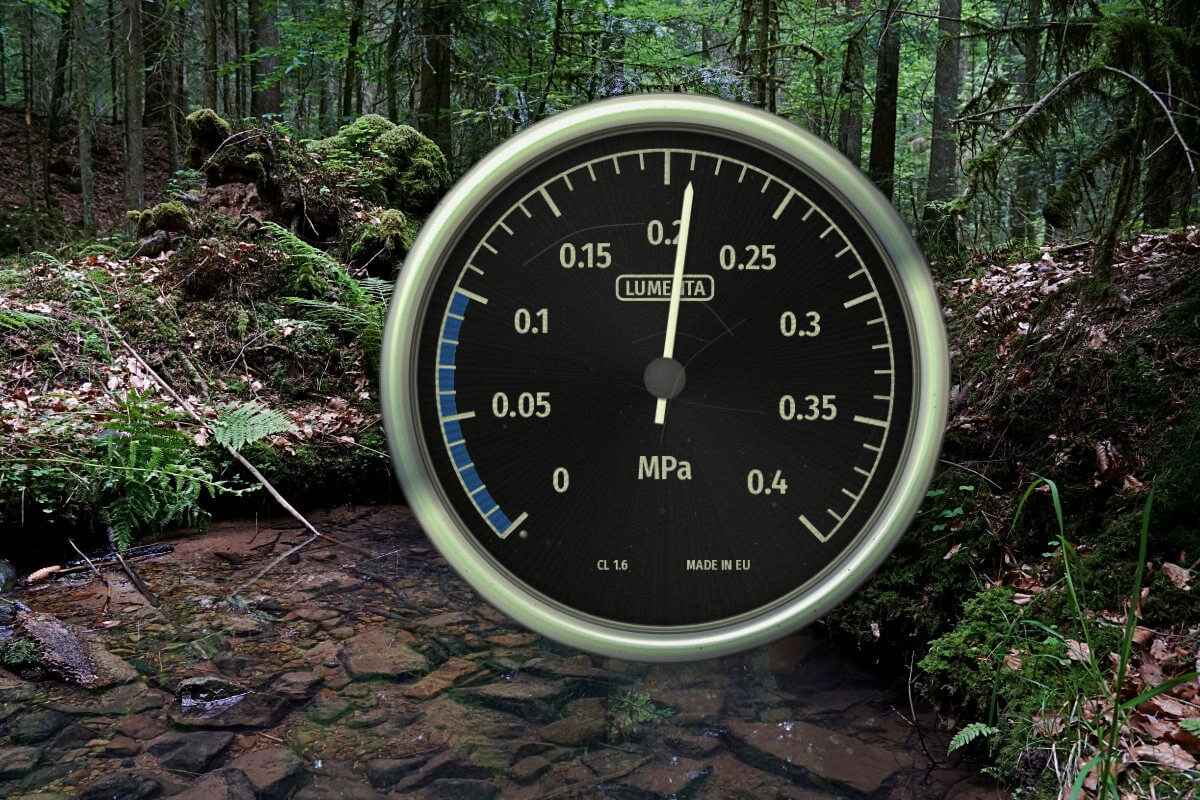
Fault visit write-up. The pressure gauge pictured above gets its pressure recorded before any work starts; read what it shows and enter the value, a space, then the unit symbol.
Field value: 0.21 MPa
